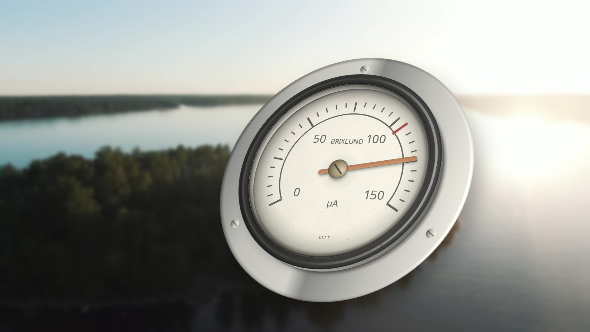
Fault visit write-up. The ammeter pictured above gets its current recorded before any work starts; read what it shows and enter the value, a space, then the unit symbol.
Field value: 125 µA
